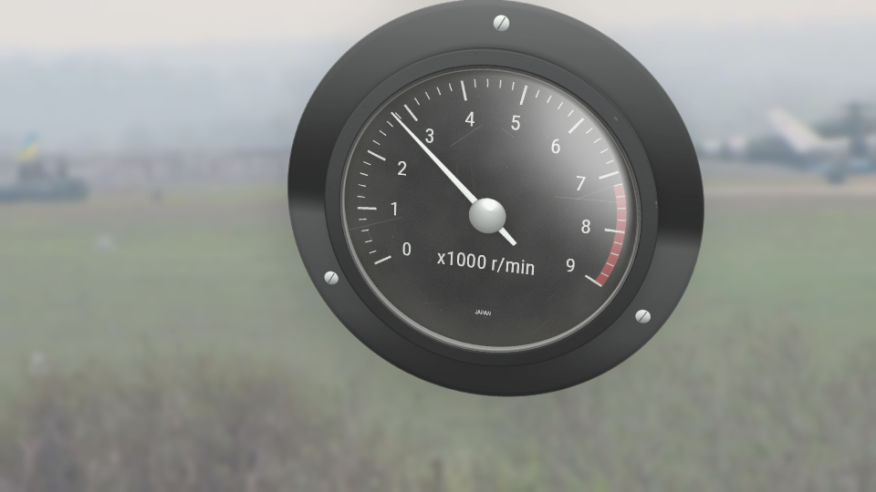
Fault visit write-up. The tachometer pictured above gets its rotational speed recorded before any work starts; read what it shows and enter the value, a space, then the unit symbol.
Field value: 2800 rpm
